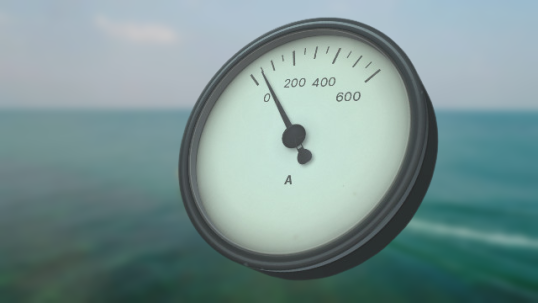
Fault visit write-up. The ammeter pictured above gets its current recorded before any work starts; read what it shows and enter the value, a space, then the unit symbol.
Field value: 50 A
